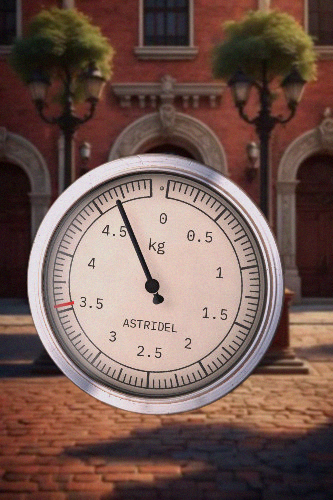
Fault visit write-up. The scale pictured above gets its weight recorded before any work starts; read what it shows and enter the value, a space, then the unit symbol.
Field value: 4.7 kg
